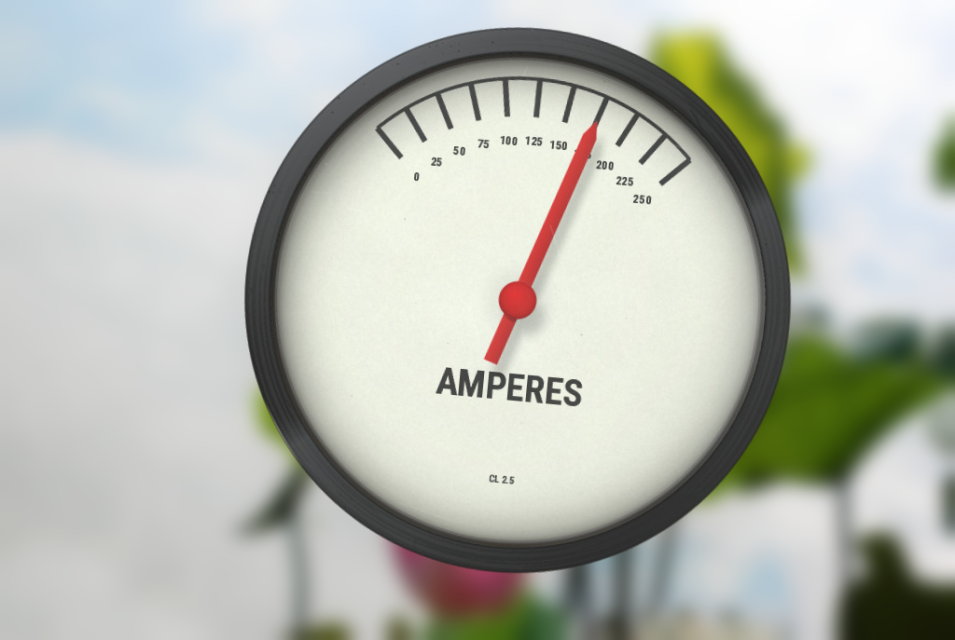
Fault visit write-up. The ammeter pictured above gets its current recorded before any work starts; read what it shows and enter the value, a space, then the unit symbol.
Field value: 175 A
